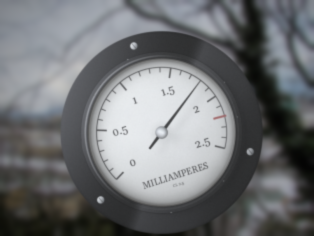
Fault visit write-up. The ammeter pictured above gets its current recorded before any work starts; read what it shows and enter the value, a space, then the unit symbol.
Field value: 1.8 mA
